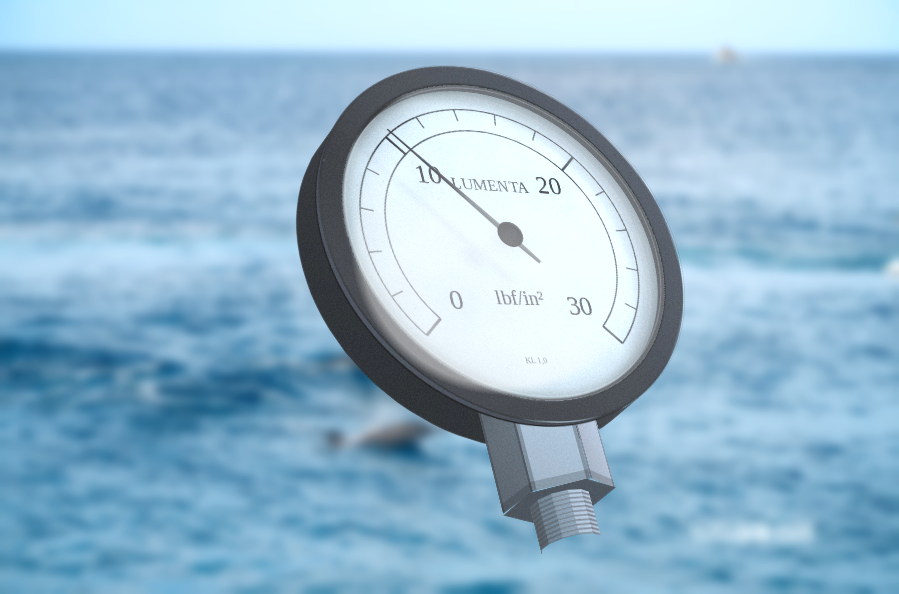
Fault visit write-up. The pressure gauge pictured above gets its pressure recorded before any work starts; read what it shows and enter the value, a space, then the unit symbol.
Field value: 10 psi
